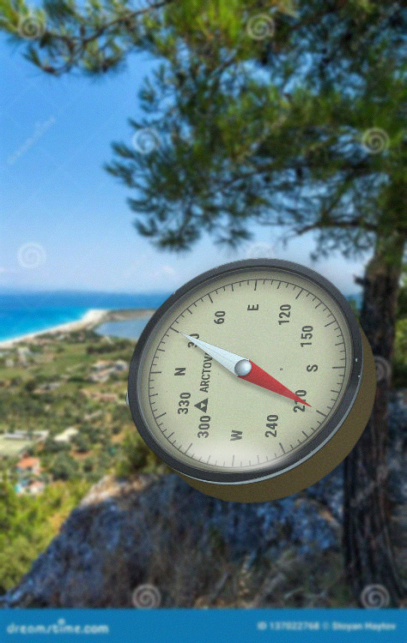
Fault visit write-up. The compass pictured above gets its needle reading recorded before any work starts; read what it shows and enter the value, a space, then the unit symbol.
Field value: 210 °
